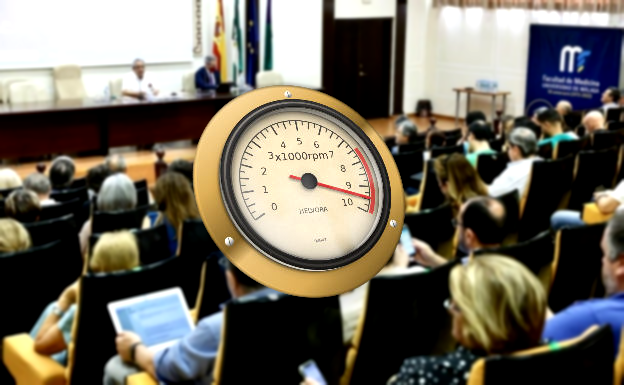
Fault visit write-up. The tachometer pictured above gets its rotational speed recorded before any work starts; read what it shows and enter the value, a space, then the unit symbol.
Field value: 9500 rpm
